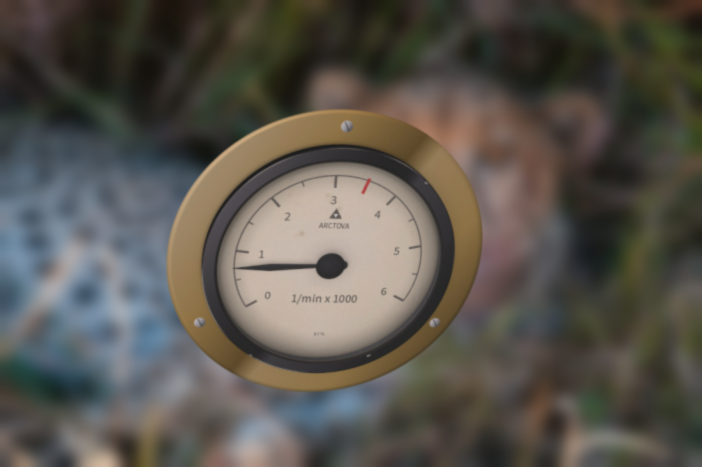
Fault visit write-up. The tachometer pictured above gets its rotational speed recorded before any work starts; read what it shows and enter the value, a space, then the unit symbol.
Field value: 750 rpm
